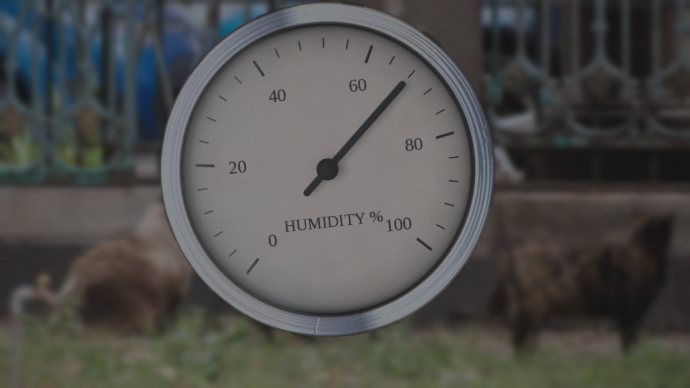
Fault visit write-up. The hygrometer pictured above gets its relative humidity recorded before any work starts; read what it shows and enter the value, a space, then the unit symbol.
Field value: 68 %
